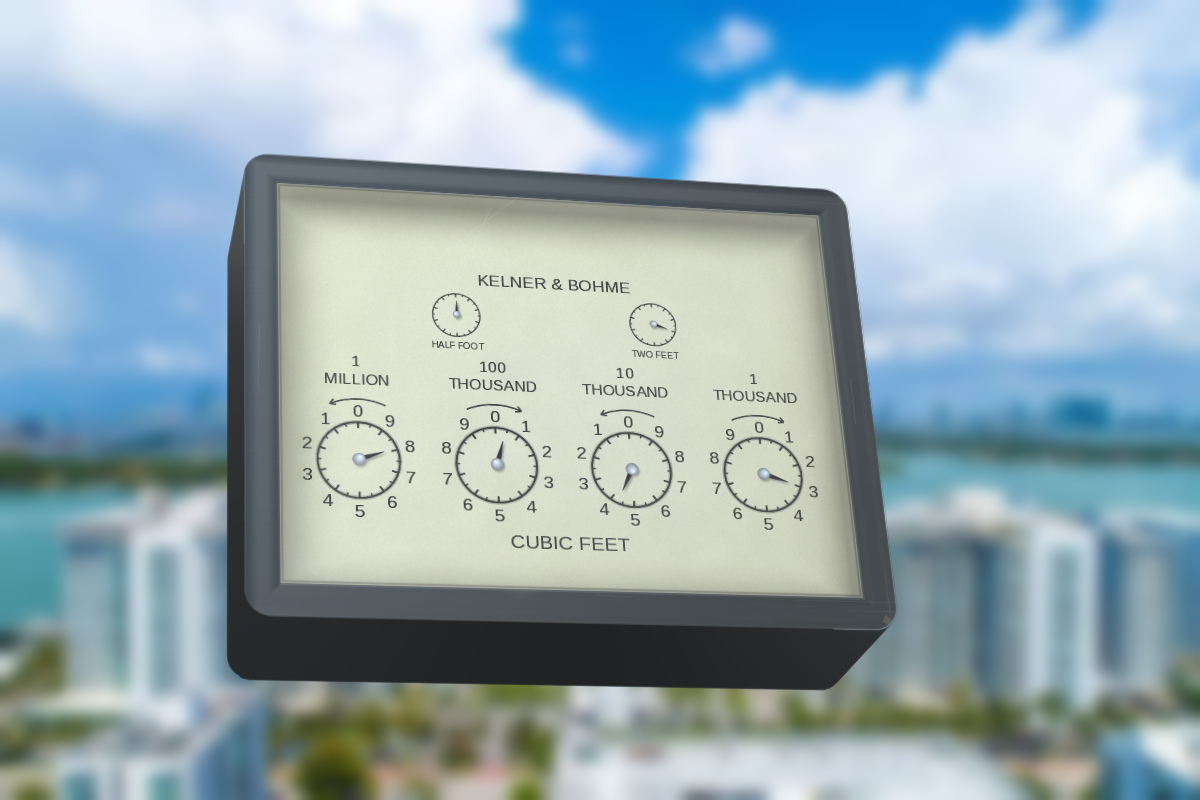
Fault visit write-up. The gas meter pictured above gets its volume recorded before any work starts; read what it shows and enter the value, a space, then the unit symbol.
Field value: 804300 ft³
